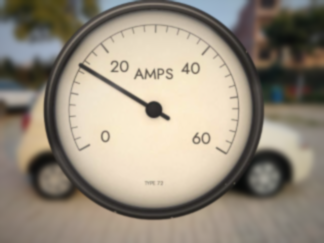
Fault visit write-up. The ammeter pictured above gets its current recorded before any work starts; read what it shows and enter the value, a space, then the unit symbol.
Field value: 15 A
